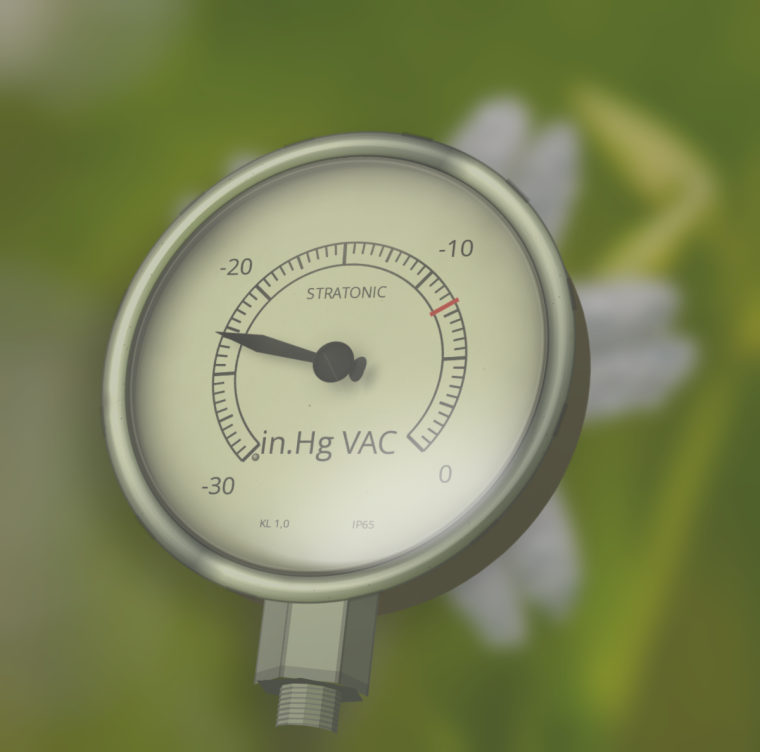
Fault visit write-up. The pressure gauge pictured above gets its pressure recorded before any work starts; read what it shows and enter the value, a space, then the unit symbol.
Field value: -23 inHg
